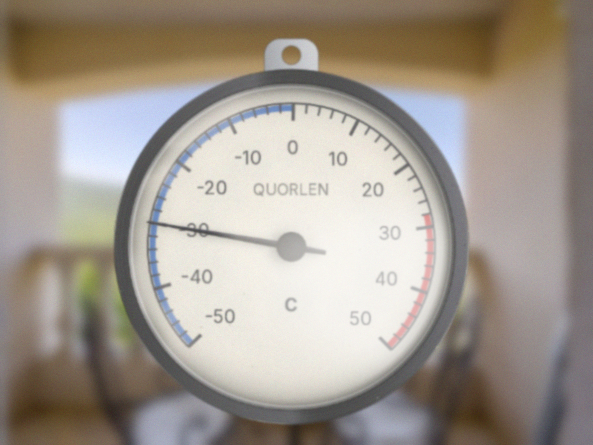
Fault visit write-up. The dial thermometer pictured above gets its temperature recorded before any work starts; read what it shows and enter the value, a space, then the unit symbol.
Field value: -30 °C
